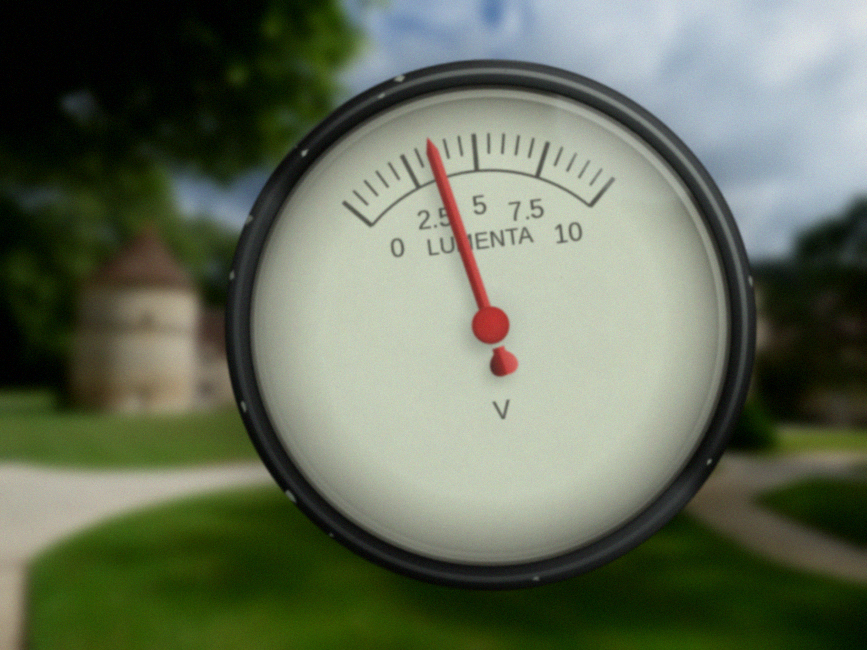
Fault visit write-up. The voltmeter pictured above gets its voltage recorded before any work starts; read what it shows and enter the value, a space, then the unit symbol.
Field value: 3.5 V
